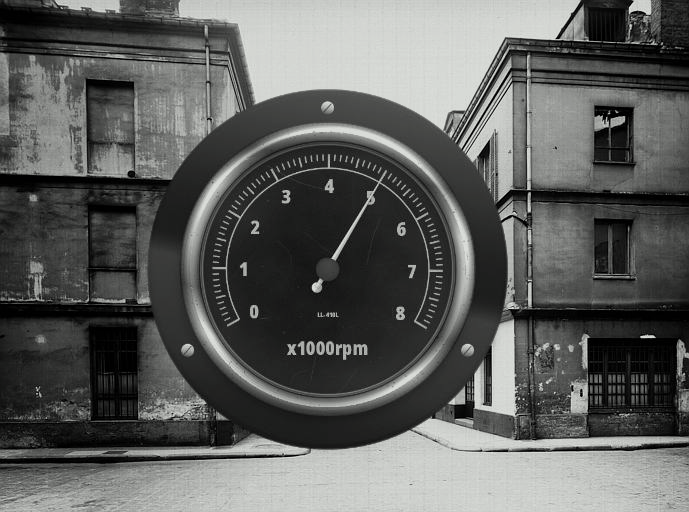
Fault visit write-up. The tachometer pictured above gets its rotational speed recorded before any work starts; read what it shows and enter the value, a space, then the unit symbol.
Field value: 5000 rpm
